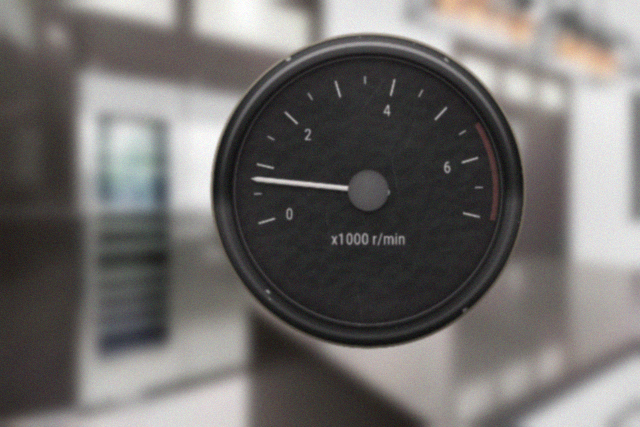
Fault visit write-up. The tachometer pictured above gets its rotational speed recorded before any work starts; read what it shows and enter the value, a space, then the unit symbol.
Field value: 750 rpm
